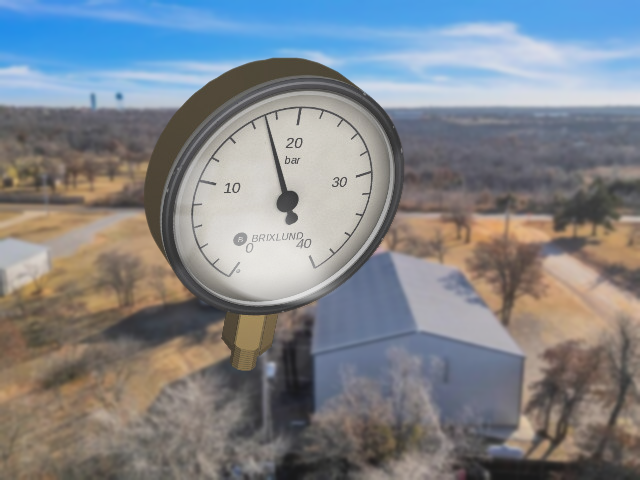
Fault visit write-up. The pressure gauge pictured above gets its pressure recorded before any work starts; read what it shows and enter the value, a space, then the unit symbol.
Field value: 17 bar
